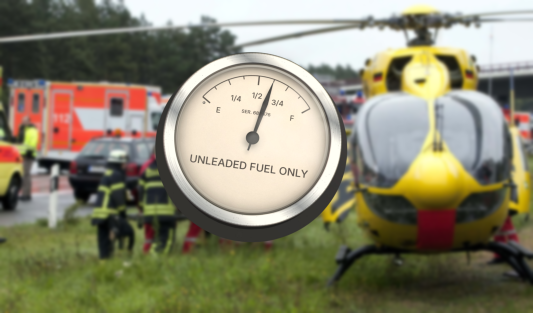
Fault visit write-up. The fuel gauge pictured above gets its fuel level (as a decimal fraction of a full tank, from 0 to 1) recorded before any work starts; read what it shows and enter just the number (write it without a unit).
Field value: 0.625
